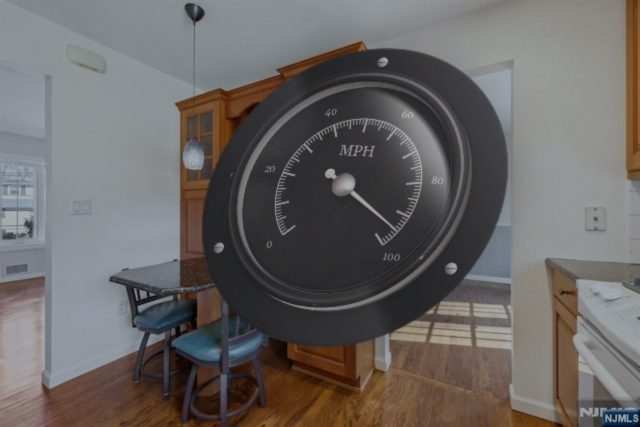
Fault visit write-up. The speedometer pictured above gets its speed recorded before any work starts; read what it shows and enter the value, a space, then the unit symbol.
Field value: 95 mph
